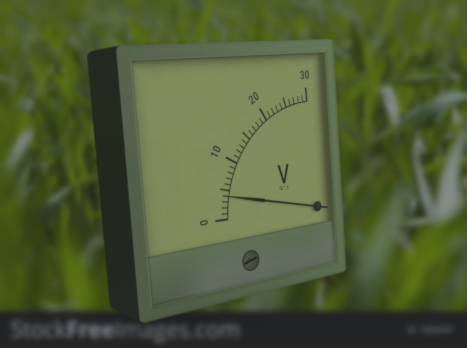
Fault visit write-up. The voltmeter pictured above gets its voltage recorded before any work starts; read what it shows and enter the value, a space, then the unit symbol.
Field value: 4 V
